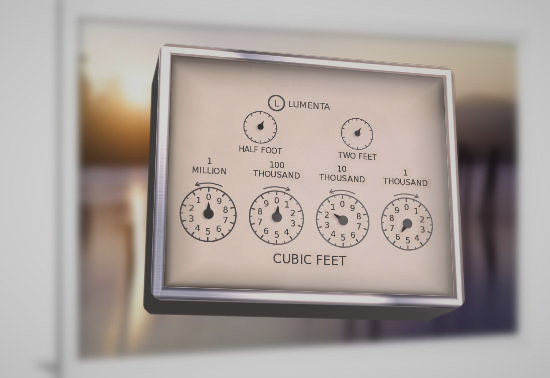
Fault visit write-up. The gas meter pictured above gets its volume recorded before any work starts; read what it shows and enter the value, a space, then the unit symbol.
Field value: 1600 ft³
